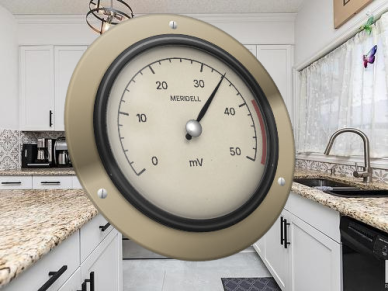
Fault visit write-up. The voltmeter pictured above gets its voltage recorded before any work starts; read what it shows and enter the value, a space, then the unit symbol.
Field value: 34 mV
